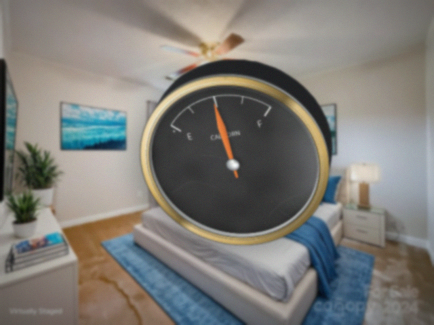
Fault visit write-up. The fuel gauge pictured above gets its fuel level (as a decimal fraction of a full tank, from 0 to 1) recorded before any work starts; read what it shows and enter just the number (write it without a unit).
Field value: 0.5
